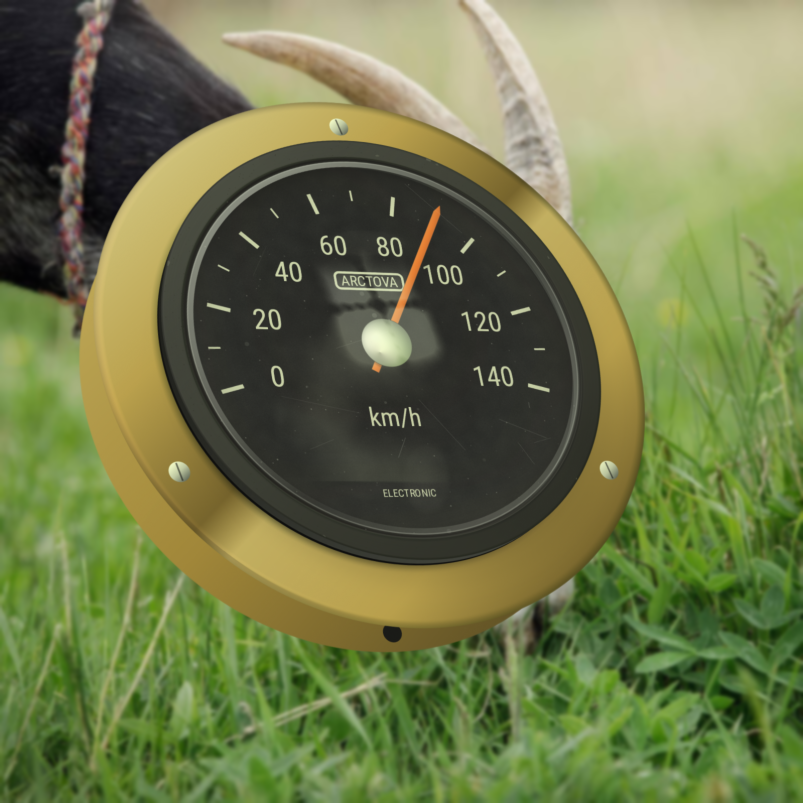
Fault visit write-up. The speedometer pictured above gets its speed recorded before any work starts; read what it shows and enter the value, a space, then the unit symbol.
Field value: 90 km/h
